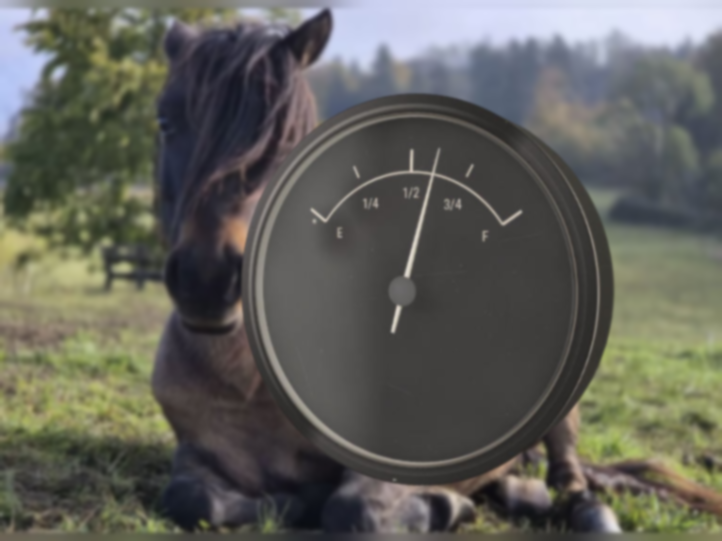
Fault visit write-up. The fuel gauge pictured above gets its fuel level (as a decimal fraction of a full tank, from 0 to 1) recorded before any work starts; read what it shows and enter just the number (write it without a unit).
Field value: 0.625
